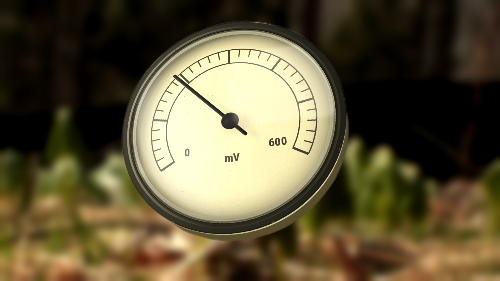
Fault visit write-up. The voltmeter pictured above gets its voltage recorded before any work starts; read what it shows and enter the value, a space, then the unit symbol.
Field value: 190 mV
